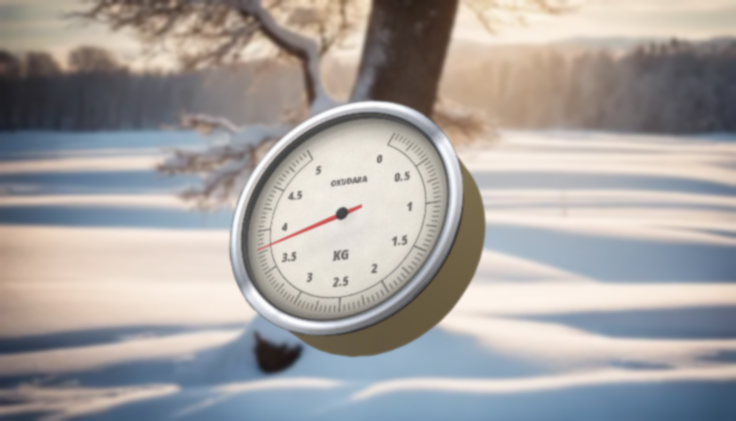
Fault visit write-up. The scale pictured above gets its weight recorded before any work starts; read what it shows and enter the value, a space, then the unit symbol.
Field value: 3.75 kg
